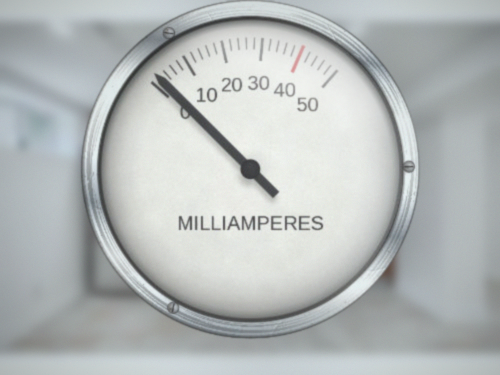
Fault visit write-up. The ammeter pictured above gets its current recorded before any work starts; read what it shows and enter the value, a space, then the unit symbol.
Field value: 2 mA
